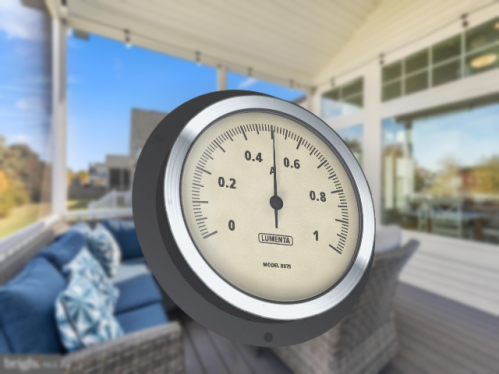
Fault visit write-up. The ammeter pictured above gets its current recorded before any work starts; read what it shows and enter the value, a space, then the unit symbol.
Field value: 0.5 A
